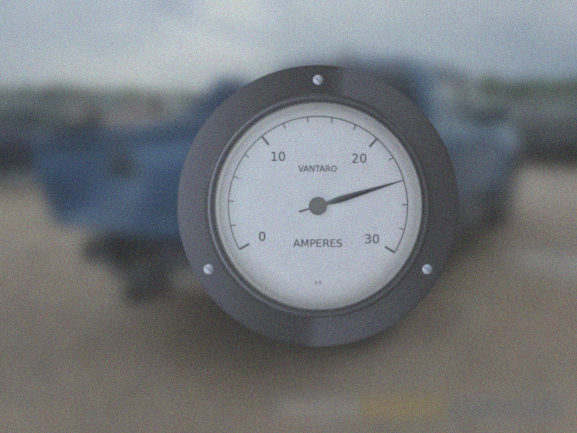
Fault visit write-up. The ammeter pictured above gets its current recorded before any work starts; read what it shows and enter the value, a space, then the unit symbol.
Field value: 24 A
